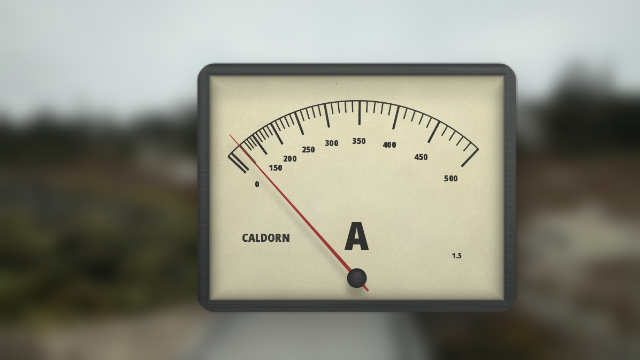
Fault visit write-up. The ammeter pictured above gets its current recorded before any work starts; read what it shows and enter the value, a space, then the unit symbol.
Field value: 100 A
